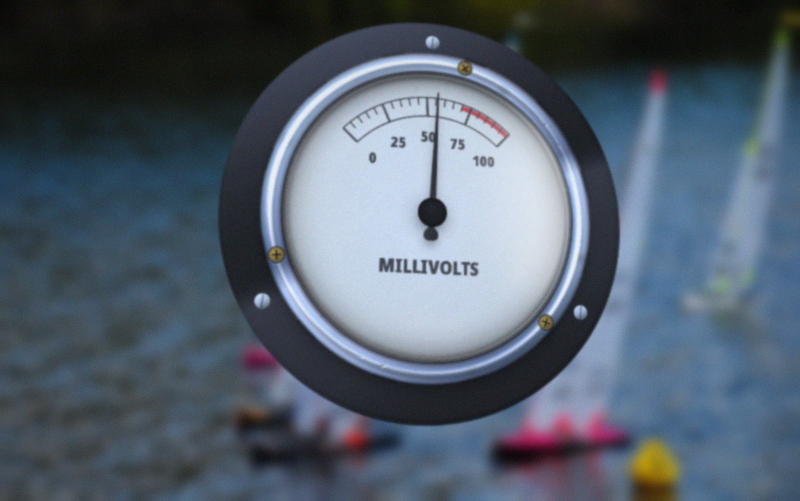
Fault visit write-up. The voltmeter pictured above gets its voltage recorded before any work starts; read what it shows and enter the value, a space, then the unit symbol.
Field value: 55 mV
